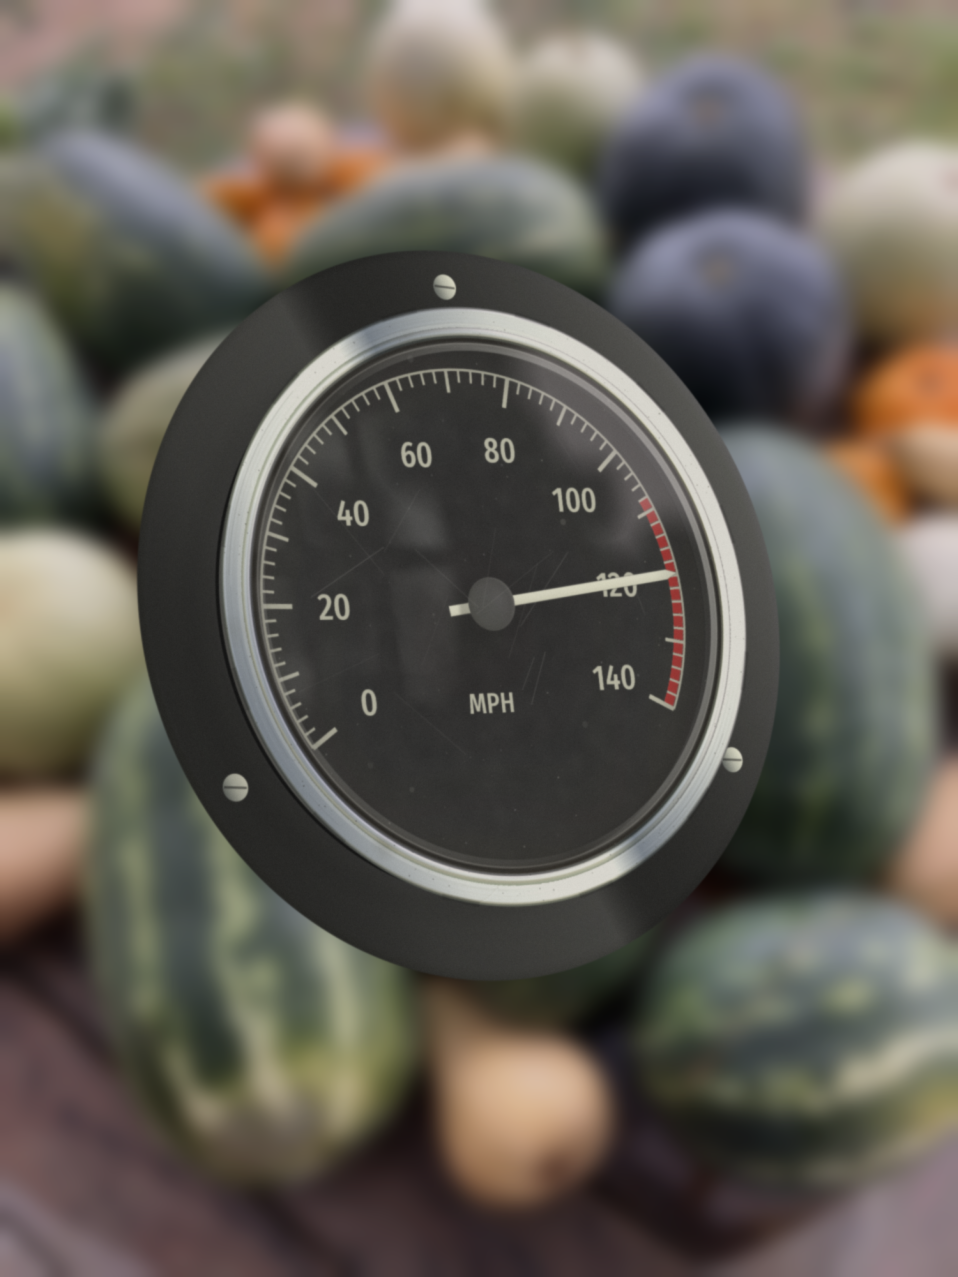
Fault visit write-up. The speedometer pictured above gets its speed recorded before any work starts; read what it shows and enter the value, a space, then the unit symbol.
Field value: 120 mph
